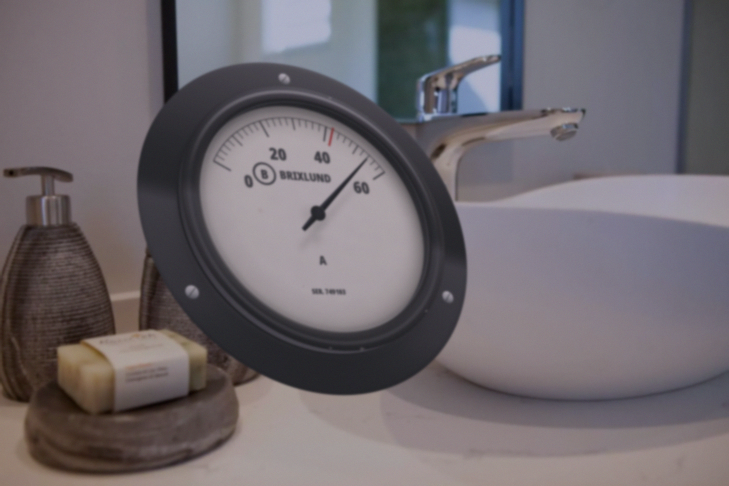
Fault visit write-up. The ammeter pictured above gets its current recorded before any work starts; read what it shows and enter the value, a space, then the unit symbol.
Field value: 54 A
